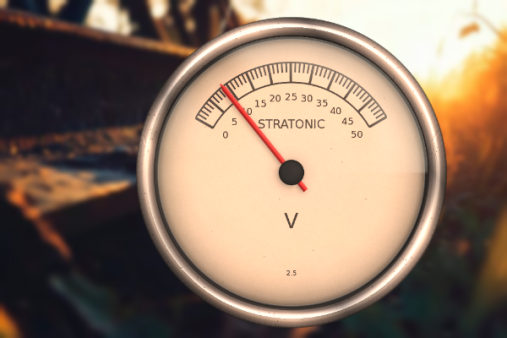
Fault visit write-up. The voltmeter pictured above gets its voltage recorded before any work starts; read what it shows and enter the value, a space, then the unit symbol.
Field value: 9 V
